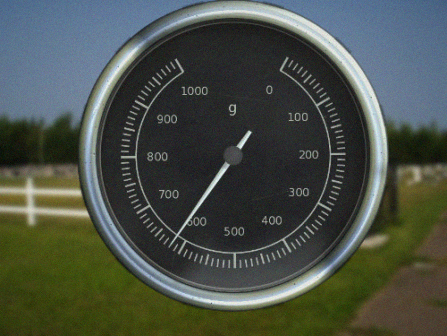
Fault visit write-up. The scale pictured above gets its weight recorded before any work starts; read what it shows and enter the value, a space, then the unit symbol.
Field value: 620 g
